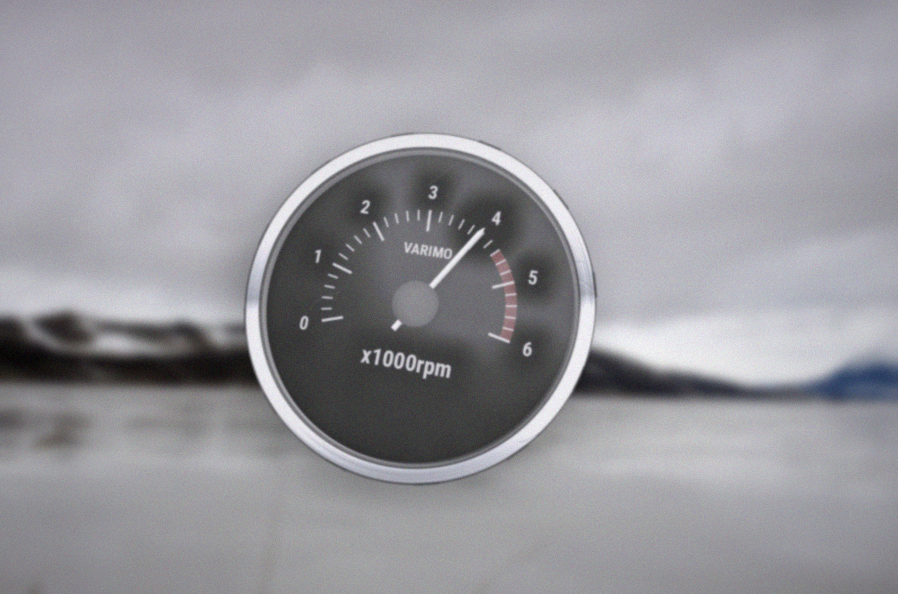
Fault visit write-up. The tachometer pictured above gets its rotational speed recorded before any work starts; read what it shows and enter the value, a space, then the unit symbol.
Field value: 4000 rpm
